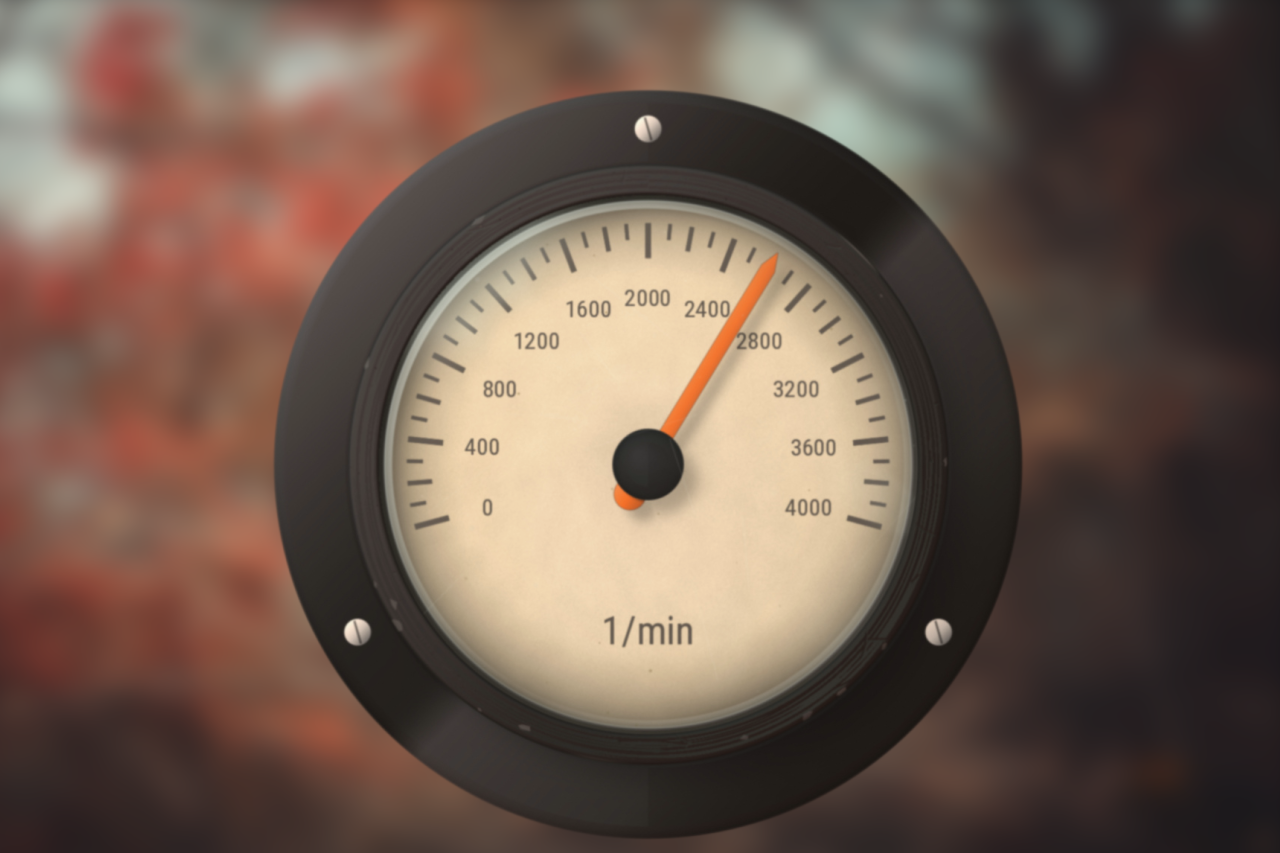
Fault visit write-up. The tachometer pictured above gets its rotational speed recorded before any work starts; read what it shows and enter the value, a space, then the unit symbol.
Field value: 2600 rpm
